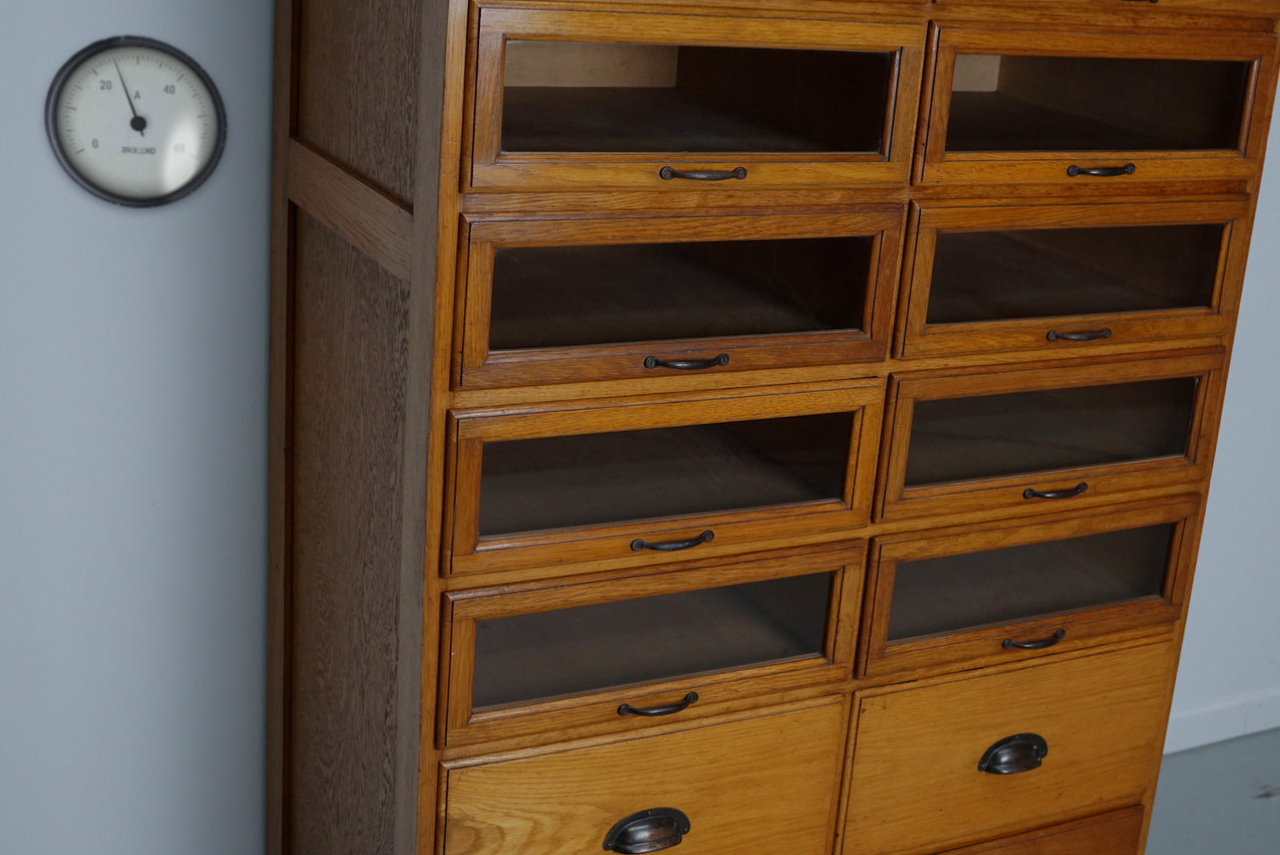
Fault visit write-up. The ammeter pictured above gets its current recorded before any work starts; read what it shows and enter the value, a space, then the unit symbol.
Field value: 25 A
